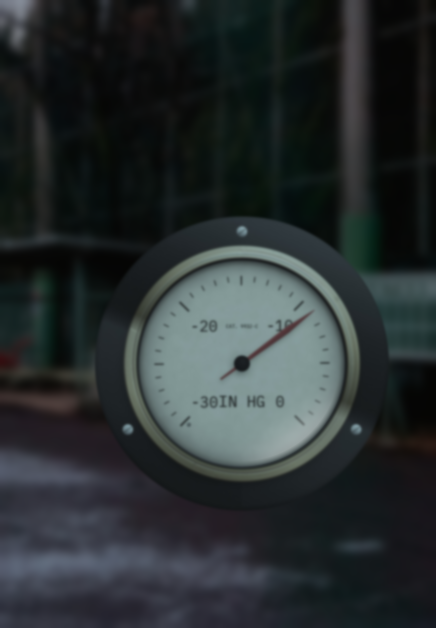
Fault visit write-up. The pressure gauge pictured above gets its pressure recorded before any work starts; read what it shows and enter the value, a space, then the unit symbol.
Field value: -9 inHg
